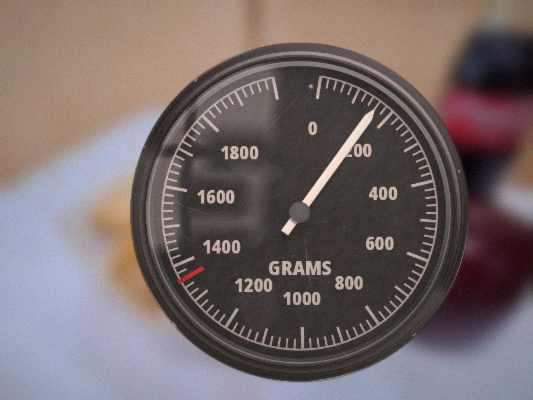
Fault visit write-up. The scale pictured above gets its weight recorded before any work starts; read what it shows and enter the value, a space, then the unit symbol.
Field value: 160 g
